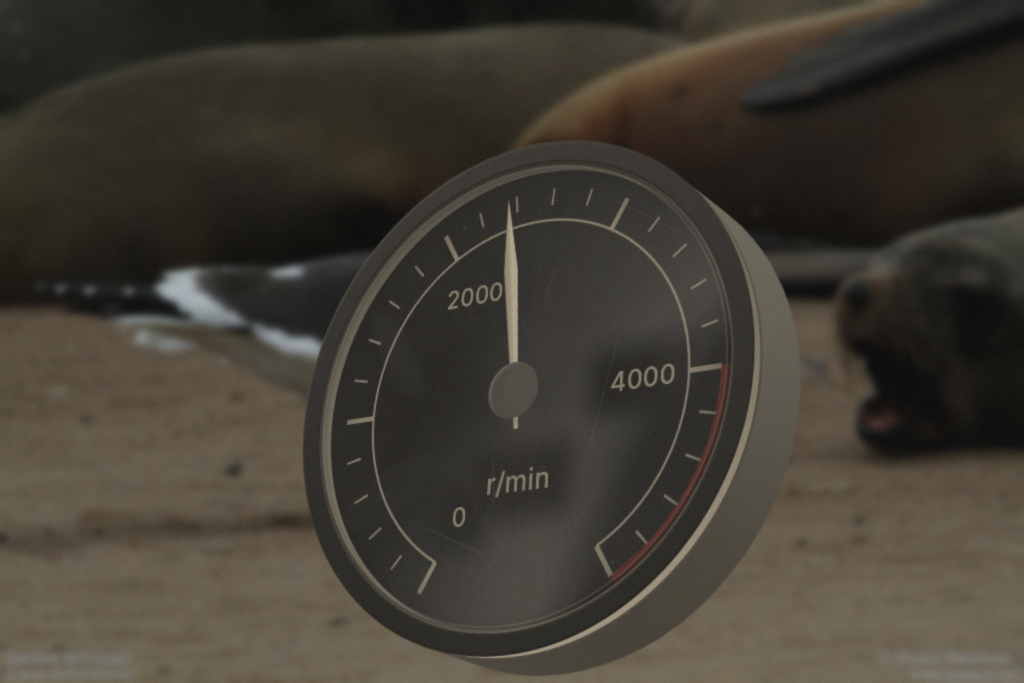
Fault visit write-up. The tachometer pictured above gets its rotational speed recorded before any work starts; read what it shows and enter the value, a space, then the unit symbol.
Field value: 2400 rpm
